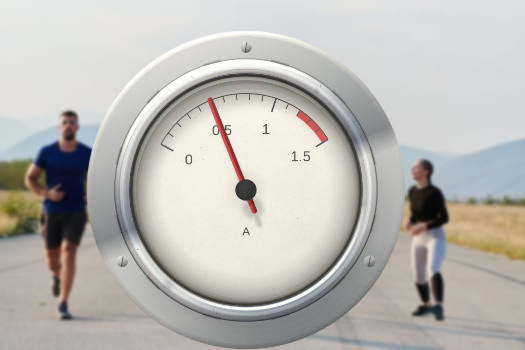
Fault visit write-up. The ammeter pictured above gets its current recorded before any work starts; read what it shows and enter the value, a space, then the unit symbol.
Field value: 0.5 A
